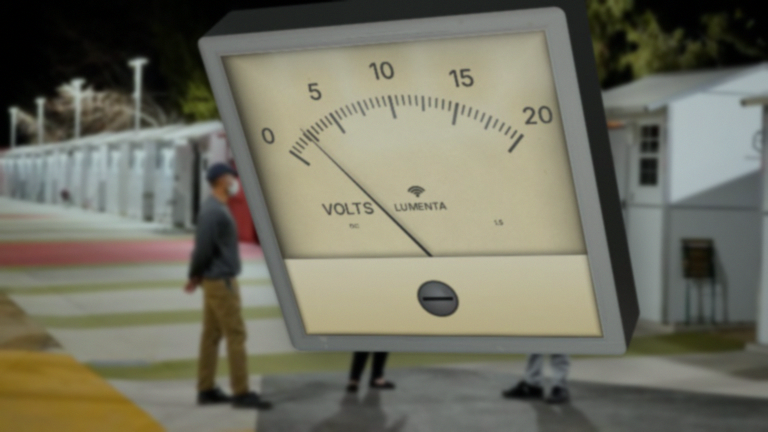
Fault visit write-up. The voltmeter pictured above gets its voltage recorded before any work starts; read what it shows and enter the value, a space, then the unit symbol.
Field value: 2.5 V
